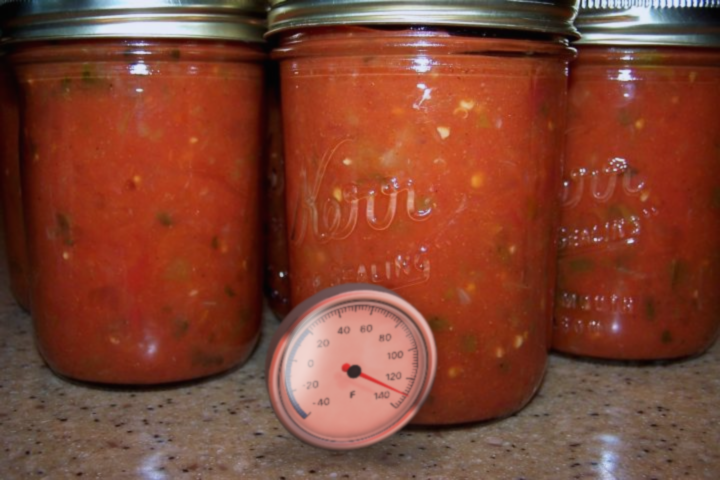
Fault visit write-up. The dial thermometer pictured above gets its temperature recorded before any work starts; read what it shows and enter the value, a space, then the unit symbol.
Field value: 130 °F
